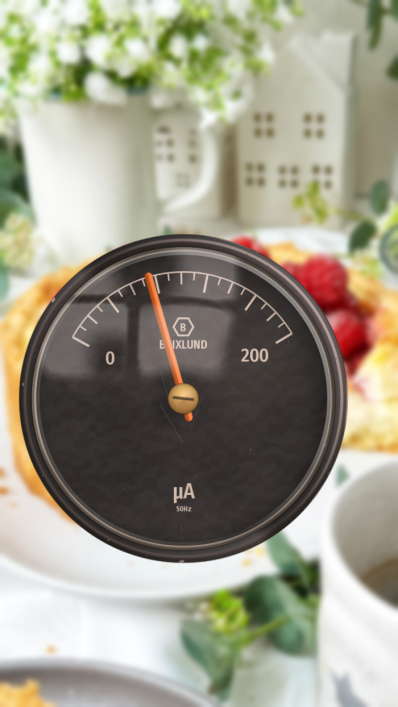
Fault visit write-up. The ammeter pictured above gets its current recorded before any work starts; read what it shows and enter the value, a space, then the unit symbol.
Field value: 75 µA
